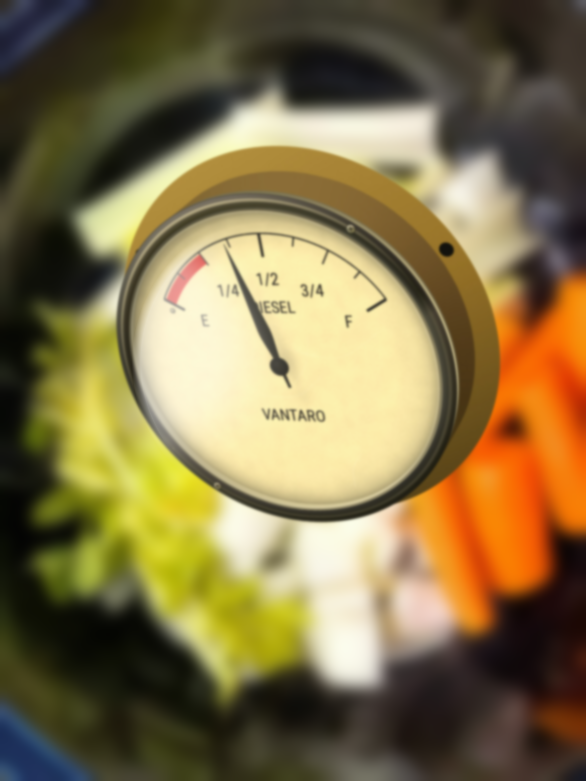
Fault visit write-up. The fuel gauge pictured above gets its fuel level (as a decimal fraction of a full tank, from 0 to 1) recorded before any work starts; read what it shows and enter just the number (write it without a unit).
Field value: 0.375
